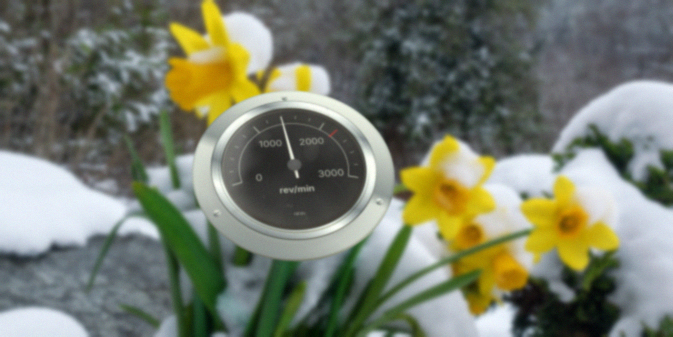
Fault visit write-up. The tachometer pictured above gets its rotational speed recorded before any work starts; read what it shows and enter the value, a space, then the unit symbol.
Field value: 1400 rpm
